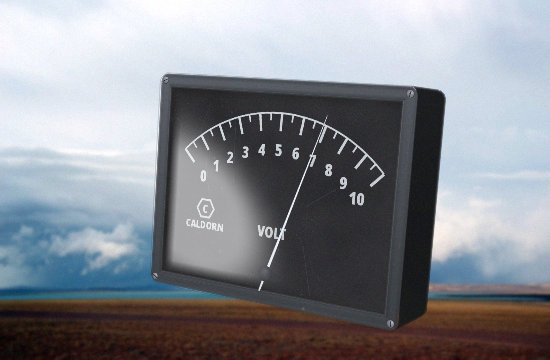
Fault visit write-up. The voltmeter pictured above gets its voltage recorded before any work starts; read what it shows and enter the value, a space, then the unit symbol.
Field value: 7 V
